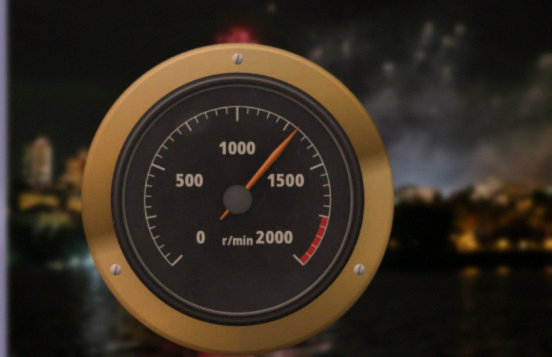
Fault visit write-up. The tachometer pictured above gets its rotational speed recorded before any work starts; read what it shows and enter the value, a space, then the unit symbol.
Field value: 1300 rpm
